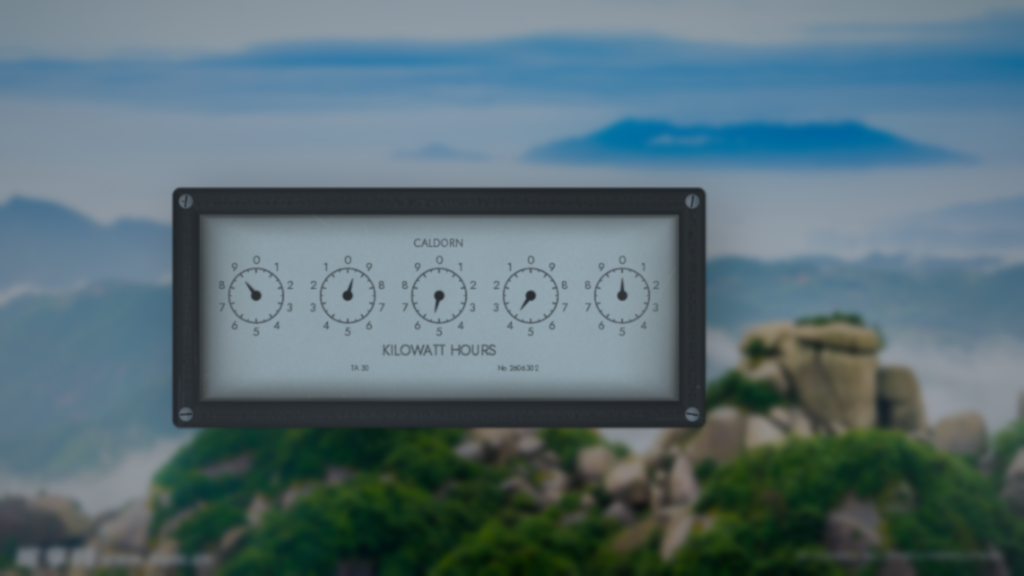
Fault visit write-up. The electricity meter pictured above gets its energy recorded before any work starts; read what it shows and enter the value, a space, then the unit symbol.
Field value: 89540 kWh
